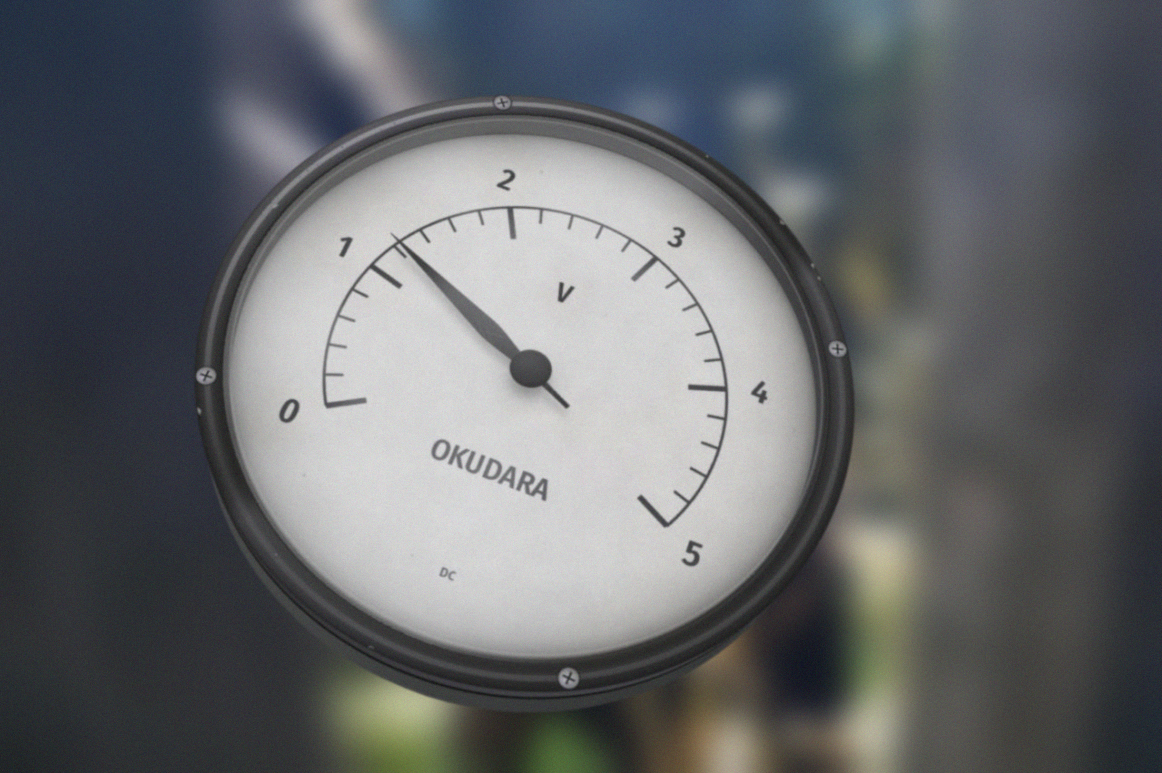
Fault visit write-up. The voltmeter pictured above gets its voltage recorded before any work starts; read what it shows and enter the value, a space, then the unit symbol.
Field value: 1.2 V
